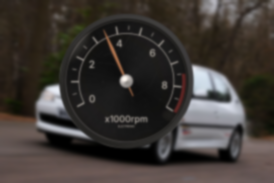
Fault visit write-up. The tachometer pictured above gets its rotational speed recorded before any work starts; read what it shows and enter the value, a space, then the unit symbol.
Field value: 3500 rpm
